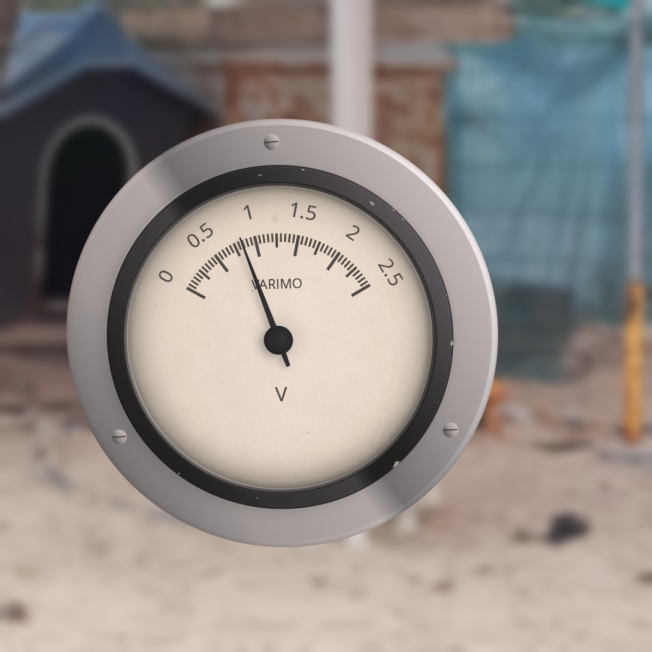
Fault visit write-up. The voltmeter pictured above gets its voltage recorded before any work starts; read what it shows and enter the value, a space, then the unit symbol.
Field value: 0.85 V
